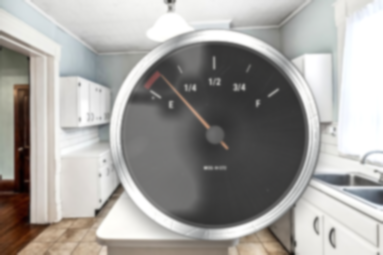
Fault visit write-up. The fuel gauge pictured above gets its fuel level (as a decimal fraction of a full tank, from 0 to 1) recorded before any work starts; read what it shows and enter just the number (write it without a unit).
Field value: 0.125
